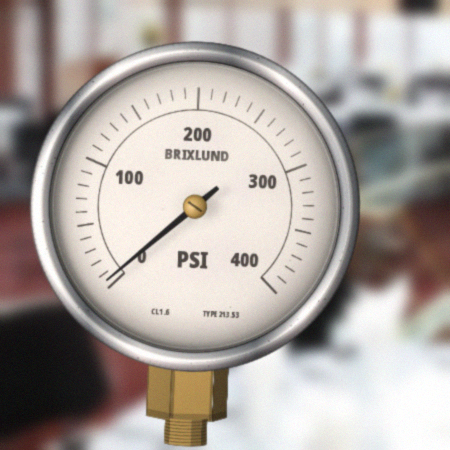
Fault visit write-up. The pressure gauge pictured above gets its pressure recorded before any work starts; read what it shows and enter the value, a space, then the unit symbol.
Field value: 5 psi
